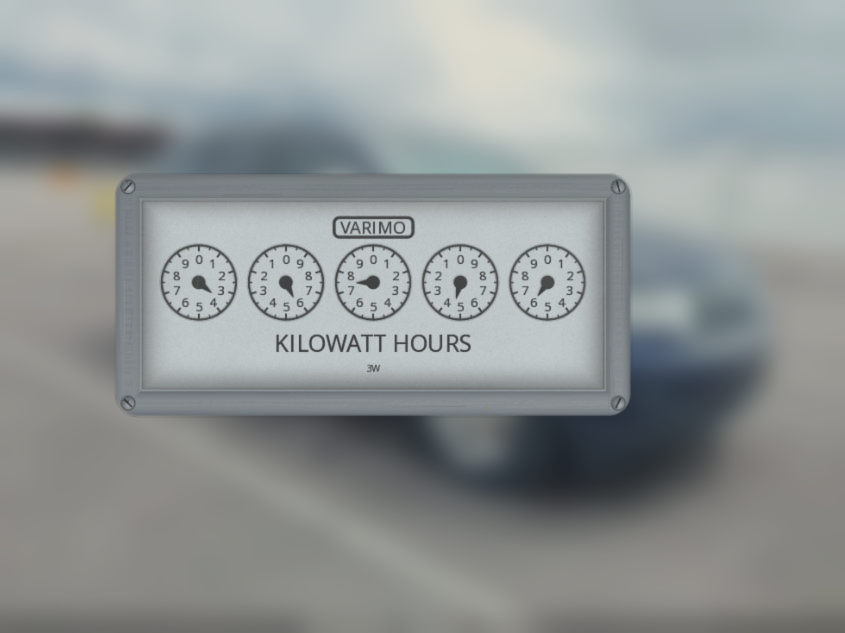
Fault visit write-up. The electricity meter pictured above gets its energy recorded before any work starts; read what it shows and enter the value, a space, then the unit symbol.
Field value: 35746 kWh
